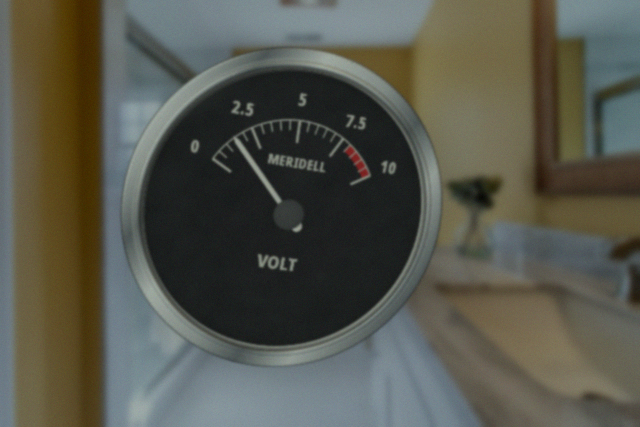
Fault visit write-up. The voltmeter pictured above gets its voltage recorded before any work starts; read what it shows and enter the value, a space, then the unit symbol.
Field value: 1.5 V
